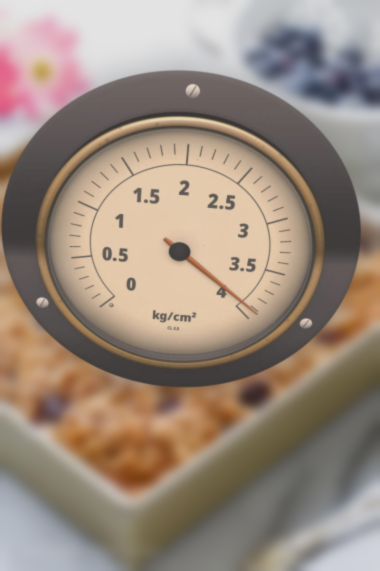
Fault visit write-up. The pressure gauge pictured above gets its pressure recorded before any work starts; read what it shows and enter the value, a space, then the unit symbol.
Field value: 3.9 kg/cm²
